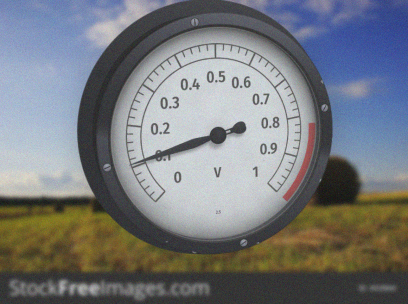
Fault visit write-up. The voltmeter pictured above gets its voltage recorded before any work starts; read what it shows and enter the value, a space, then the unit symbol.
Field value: 0.11 V
